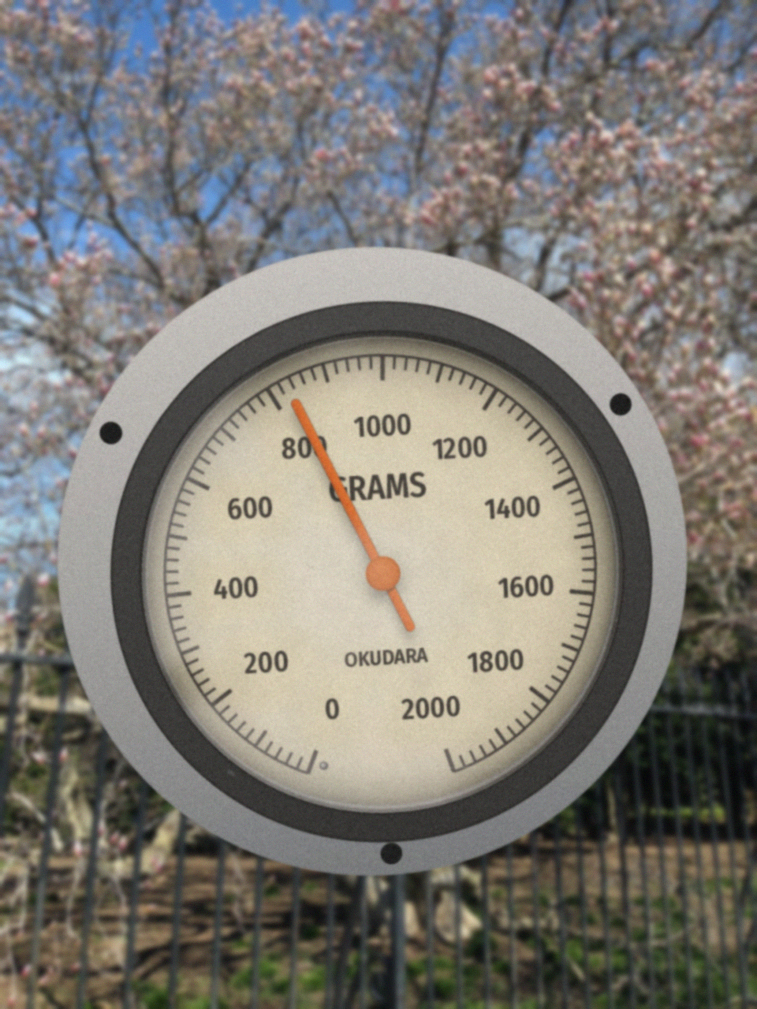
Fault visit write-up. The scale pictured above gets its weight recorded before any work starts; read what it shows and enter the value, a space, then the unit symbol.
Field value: 830 g
